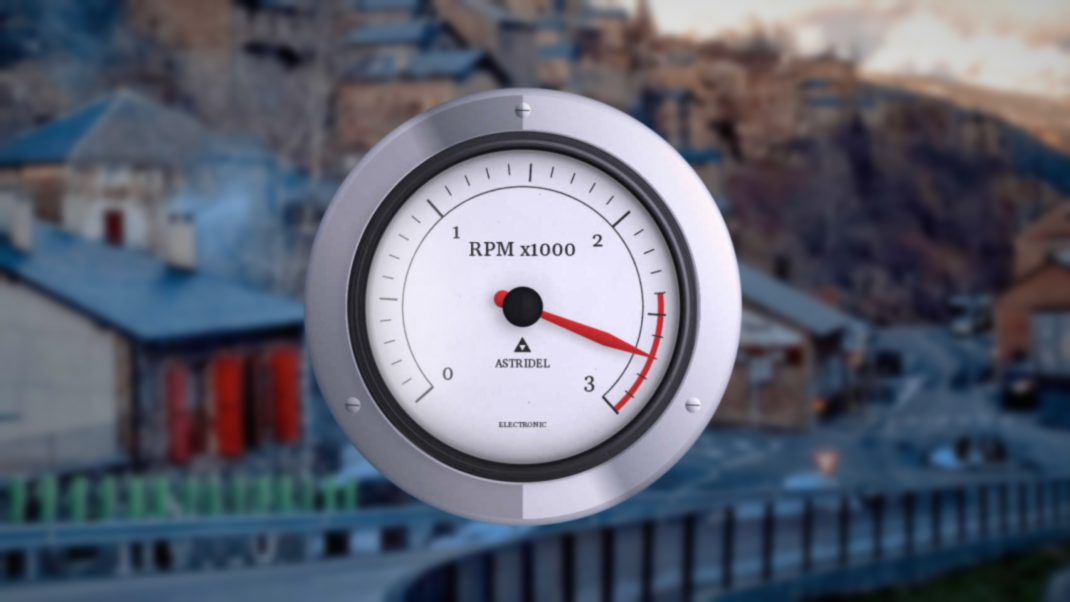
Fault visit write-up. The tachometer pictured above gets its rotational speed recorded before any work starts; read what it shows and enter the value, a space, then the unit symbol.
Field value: 2700 rpm
